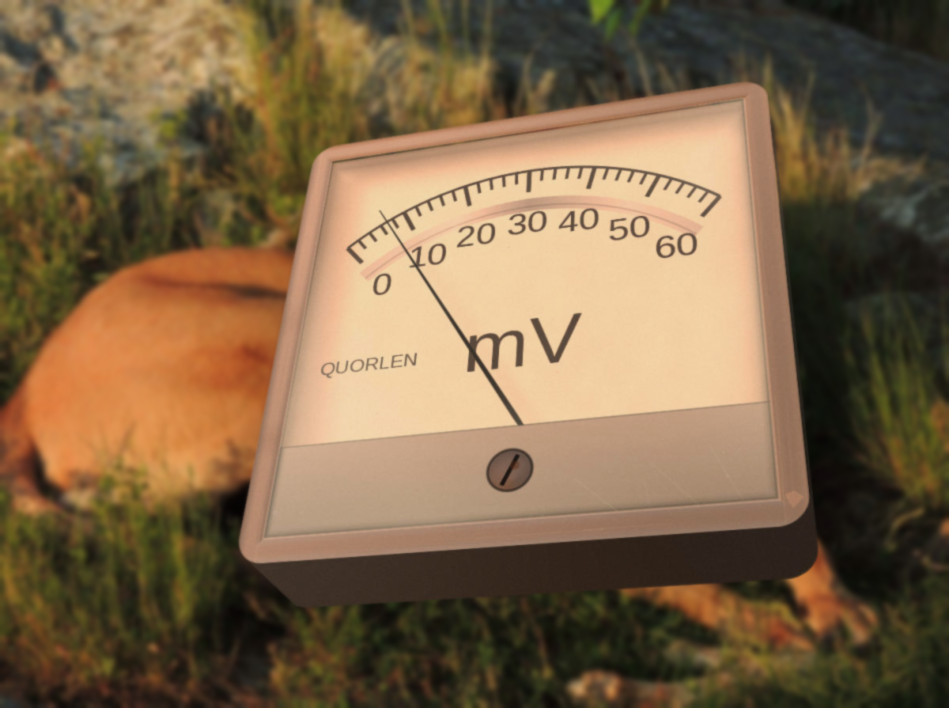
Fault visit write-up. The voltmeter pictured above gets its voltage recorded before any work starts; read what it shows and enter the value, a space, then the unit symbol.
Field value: 7 mV
